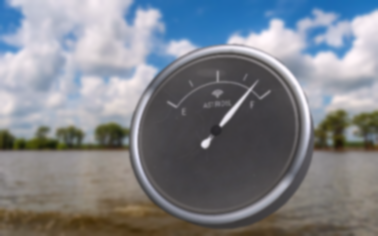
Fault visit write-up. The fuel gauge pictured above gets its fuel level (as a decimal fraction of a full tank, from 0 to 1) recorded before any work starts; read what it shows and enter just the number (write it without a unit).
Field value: 0.875
